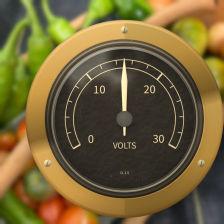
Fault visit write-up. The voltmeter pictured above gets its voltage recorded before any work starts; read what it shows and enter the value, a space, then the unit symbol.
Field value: 15 V
